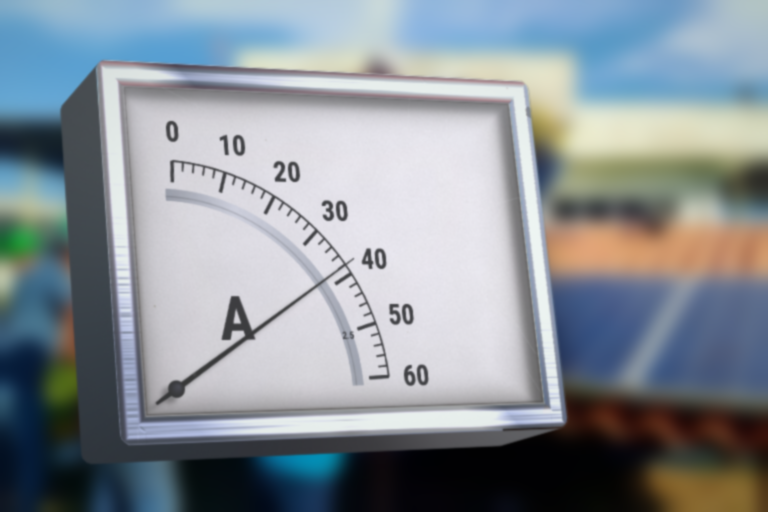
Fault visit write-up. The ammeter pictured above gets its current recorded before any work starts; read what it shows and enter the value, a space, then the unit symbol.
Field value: 38 A
